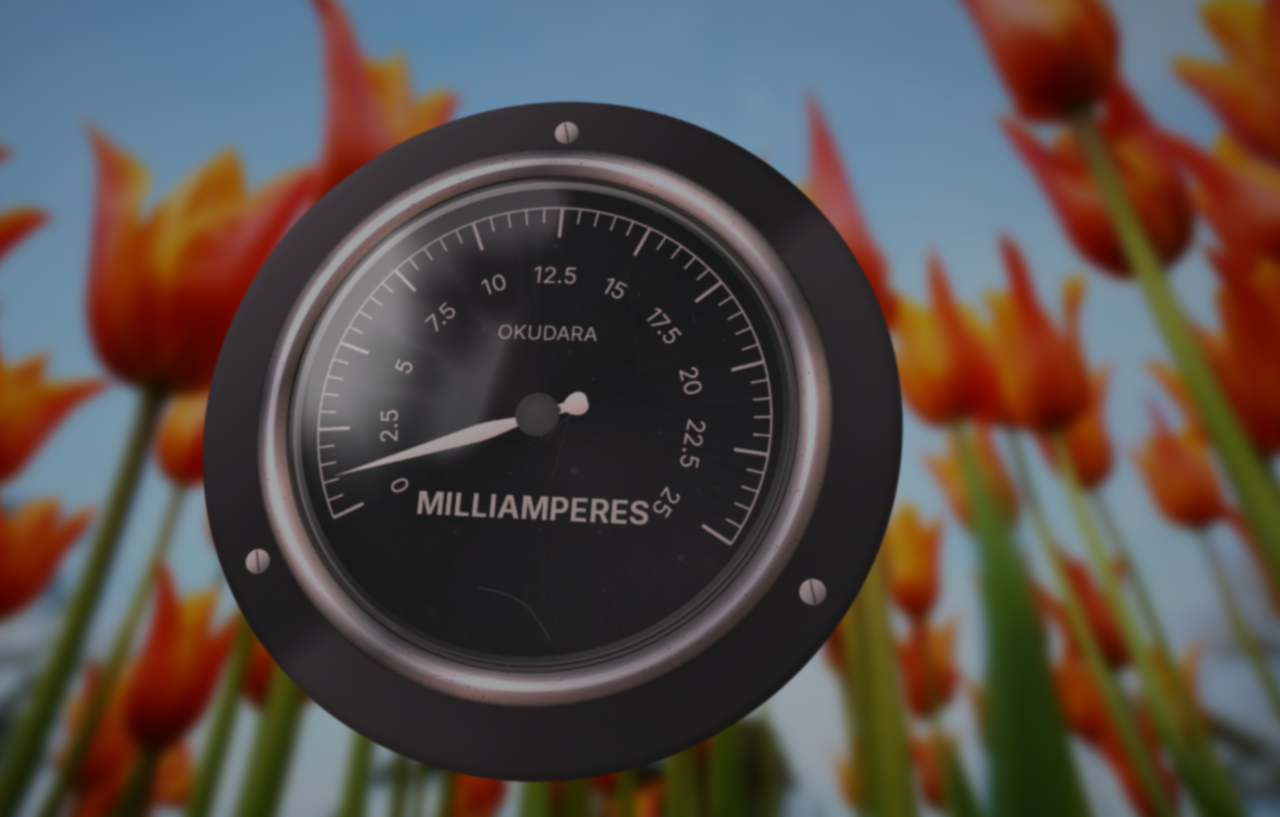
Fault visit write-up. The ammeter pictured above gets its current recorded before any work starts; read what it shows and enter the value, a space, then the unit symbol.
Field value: 1 mA
